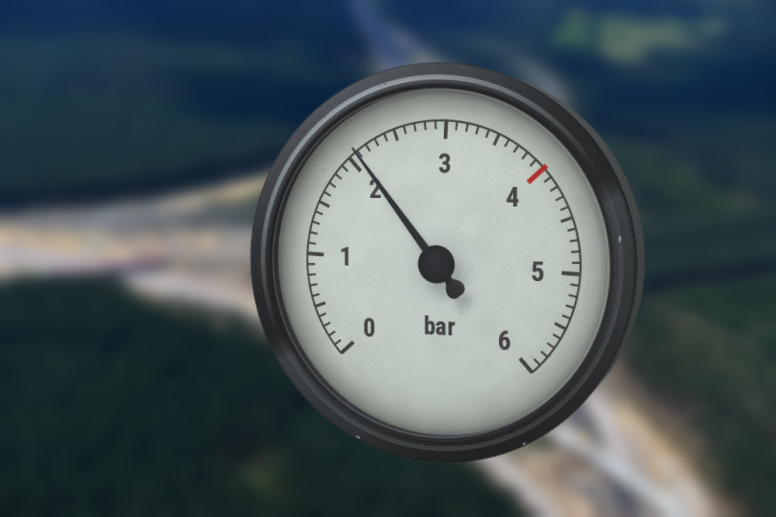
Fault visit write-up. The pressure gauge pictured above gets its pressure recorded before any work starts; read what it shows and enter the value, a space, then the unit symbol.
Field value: 2.1 bar
